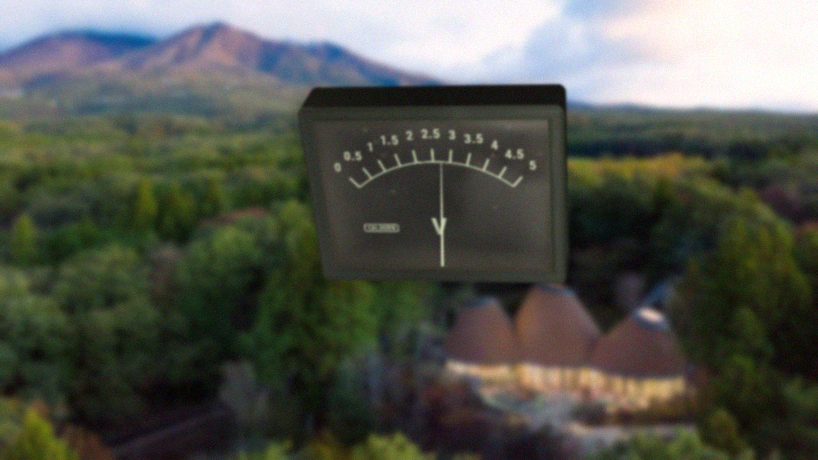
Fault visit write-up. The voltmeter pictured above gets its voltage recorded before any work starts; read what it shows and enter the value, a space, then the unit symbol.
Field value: 2.75 V
